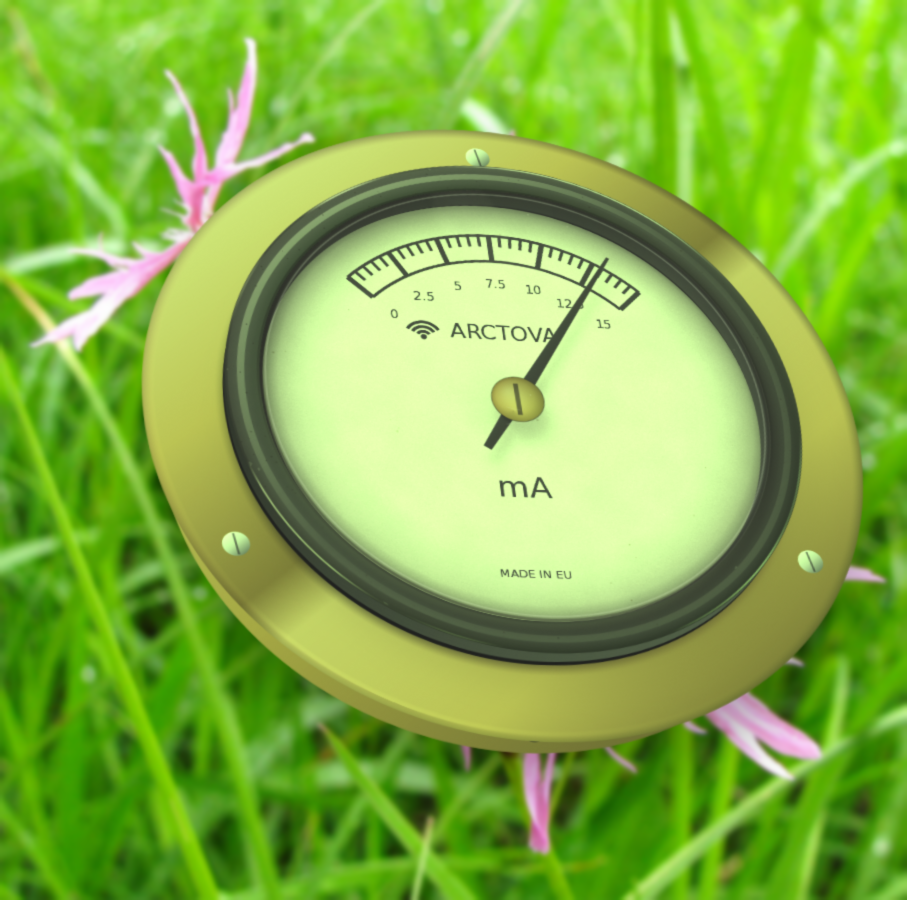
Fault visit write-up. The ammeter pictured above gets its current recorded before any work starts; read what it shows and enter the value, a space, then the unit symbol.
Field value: 13 mA
